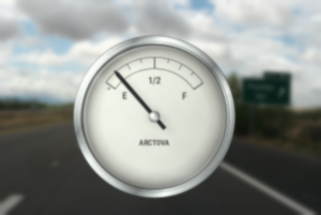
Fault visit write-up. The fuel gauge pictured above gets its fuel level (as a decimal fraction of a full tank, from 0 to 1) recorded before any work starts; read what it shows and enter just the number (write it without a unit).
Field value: 0.125
